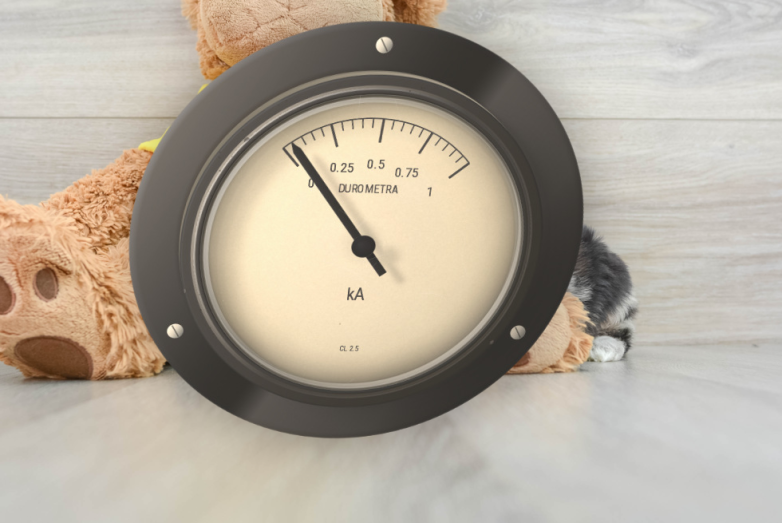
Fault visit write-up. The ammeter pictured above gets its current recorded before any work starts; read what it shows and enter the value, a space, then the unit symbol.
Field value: 0.05 kA
